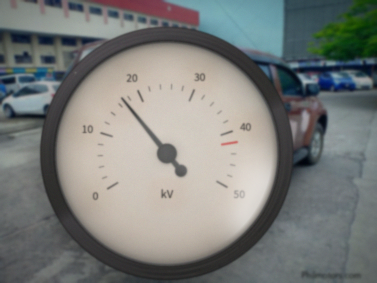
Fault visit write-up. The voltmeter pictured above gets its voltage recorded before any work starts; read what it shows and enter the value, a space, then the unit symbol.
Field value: 17 kV
